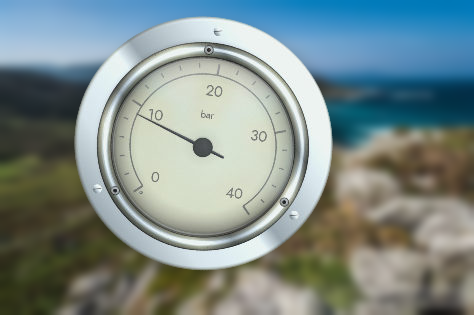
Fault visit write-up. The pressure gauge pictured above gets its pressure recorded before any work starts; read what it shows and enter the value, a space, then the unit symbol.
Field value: 9 bar
